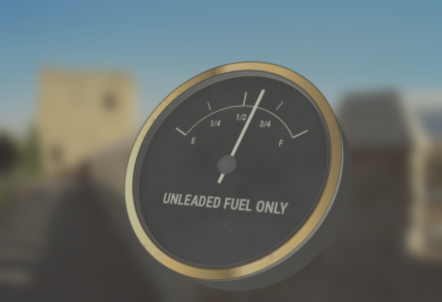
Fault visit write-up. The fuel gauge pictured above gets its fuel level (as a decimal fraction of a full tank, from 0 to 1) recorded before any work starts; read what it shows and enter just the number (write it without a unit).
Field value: 0.625
